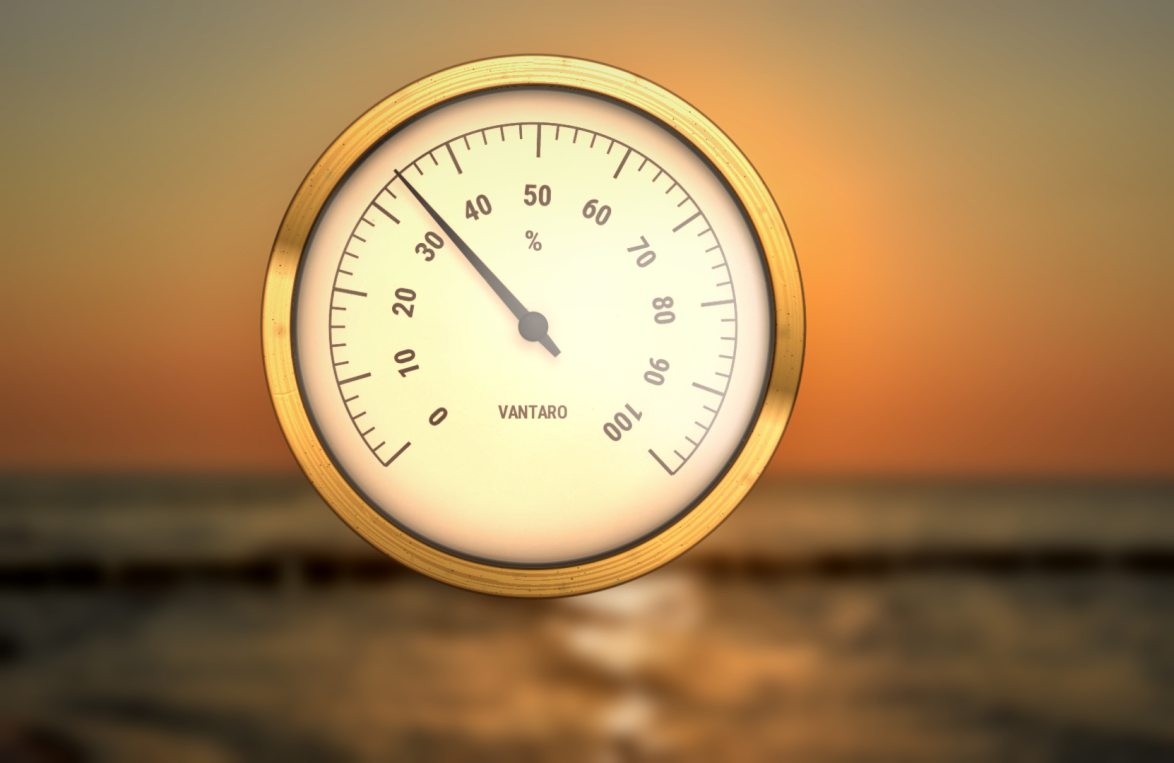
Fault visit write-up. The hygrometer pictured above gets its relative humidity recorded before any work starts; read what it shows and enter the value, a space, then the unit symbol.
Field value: 34 %
